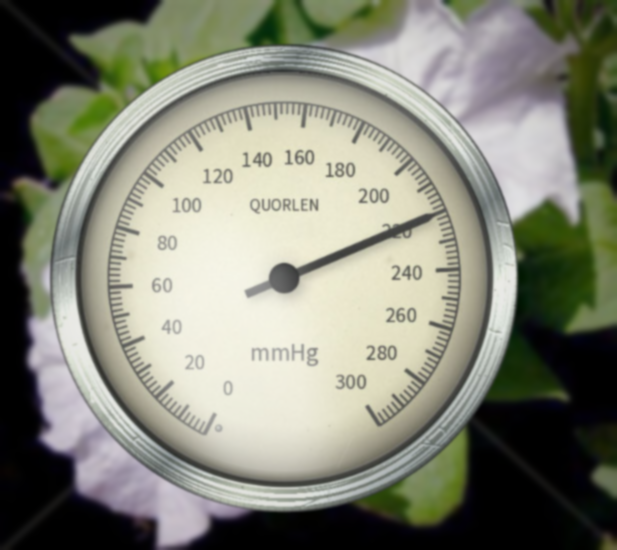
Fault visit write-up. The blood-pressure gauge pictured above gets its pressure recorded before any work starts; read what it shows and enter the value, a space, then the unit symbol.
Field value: 220 mmHg
